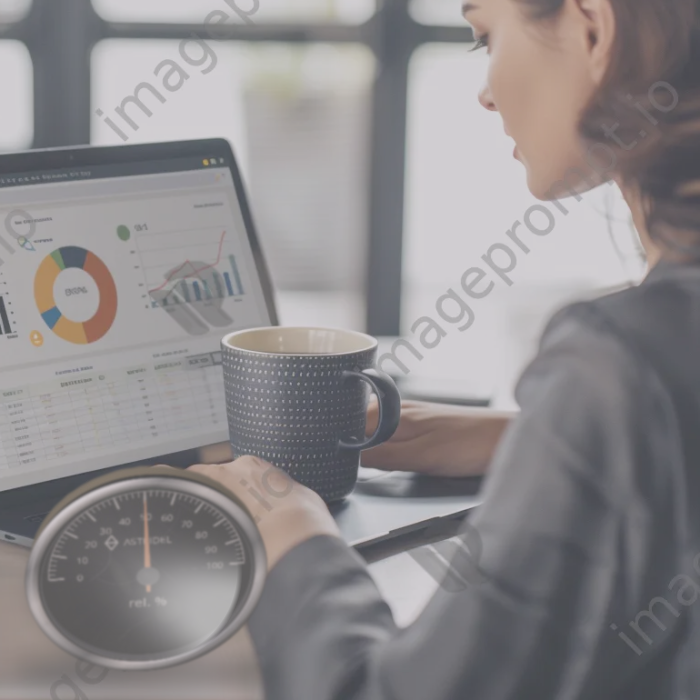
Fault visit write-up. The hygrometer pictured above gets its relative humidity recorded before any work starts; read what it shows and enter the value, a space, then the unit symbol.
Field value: 50 %
